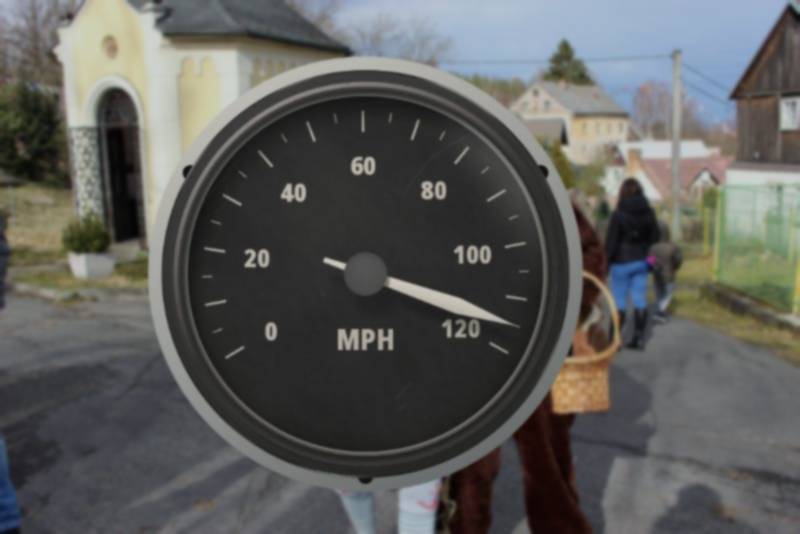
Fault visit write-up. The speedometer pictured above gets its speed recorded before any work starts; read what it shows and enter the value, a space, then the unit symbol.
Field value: 115 mph
